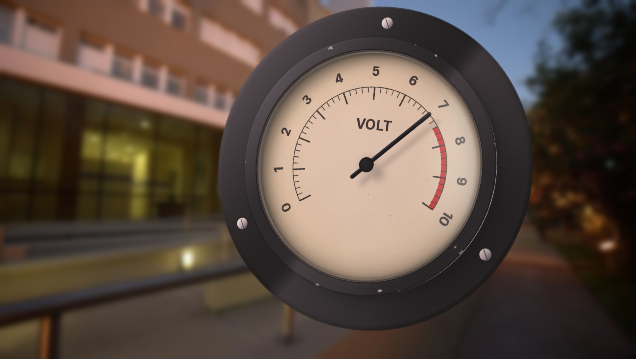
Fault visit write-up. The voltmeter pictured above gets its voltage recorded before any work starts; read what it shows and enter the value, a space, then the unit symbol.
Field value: 7 V
